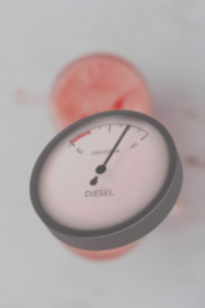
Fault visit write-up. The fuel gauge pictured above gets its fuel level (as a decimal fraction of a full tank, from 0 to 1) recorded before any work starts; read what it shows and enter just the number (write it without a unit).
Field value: 0.75
